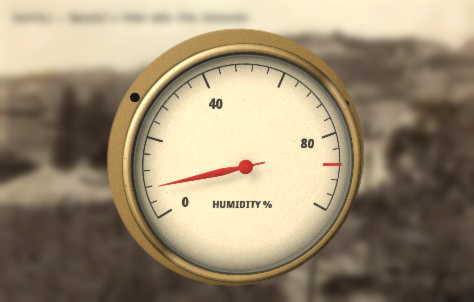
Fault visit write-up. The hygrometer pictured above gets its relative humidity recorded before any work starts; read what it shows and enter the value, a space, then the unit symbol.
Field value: 8 %
